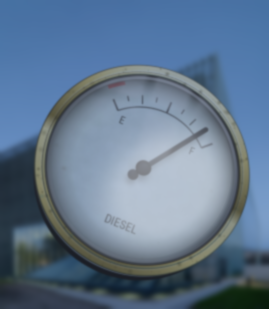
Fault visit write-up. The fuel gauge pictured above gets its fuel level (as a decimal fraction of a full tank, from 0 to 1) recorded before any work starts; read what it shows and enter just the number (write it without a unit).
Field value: 0.875
